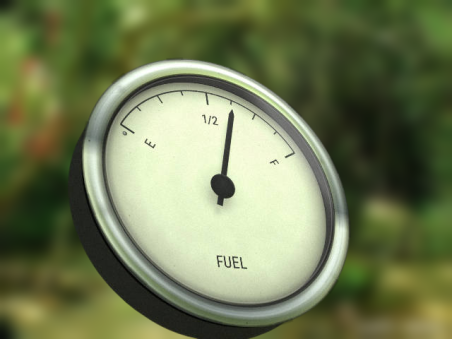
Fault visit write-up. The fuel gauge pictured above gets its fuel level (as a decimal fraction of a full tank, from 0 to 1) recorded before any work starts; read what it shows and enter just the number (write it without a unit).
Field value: 0.625
